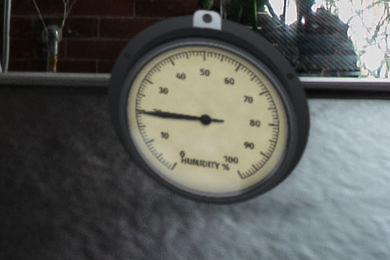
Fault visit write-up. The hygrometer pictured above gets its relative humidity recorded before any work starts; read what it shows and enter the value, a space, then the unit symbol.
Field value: 20 %
